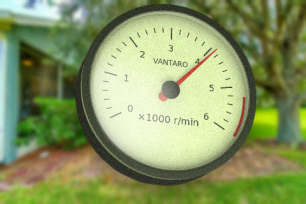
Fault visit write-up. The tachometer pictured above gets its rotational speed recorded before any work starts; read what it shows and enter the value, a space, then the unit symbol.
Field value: 4100 rpm
